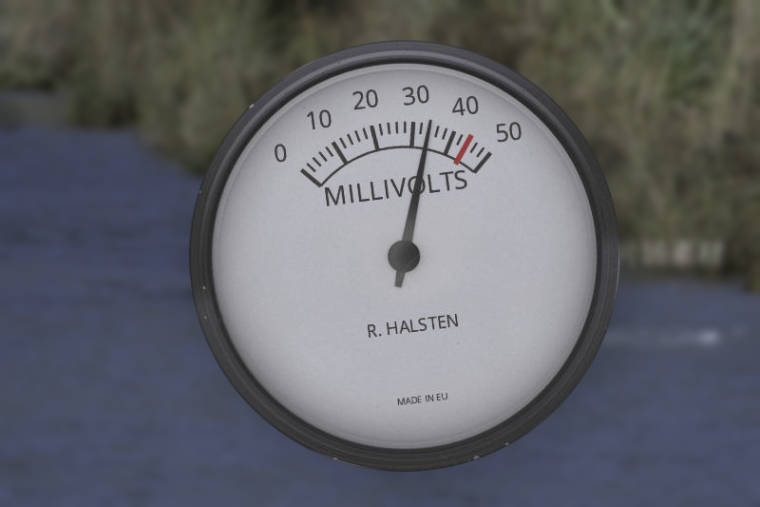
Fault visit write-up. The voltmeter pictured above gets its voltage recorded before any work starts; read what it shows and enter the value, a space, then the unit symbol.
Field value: 34 mV
